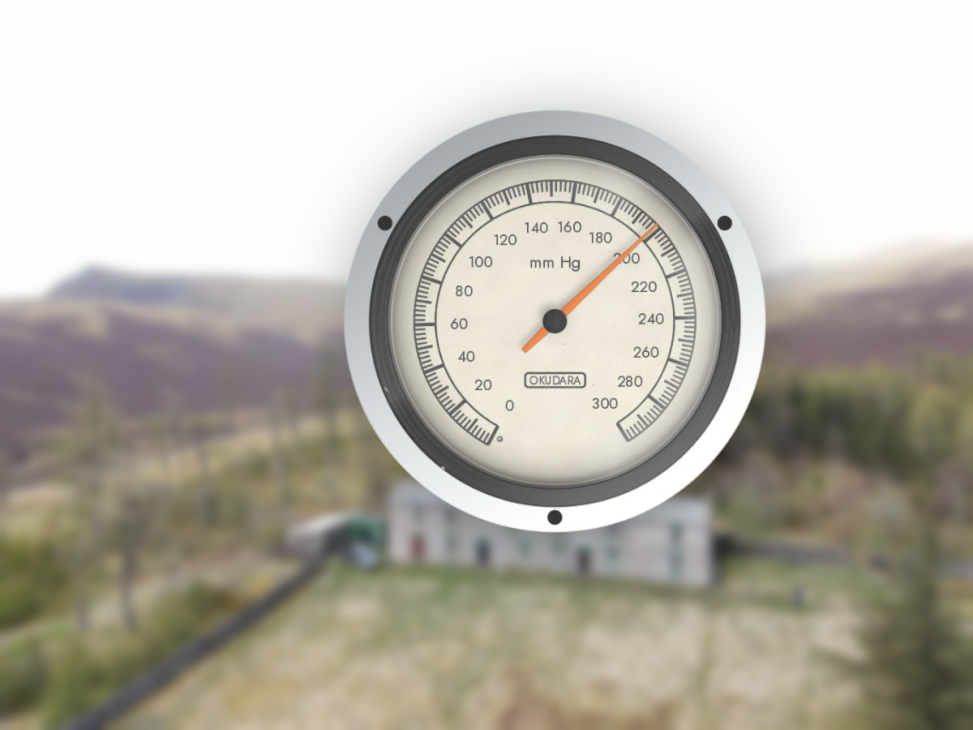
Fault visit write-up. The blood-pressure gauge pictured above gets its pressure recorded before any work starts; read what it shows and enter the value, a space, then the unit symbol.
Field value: 198 mmHg
